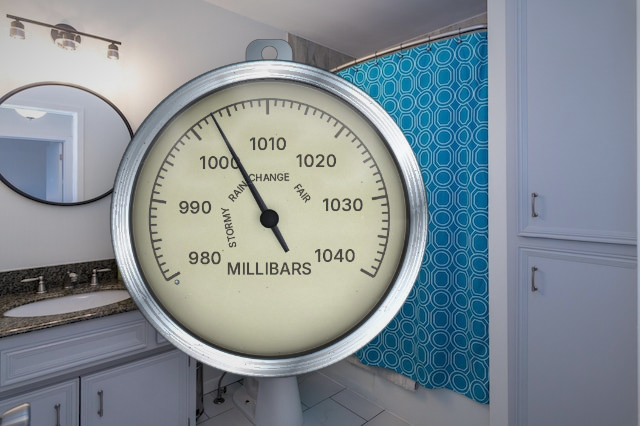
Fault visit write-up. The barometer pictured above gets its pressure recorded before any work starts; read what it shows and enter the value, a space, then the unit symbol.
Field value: 1003 mbar
